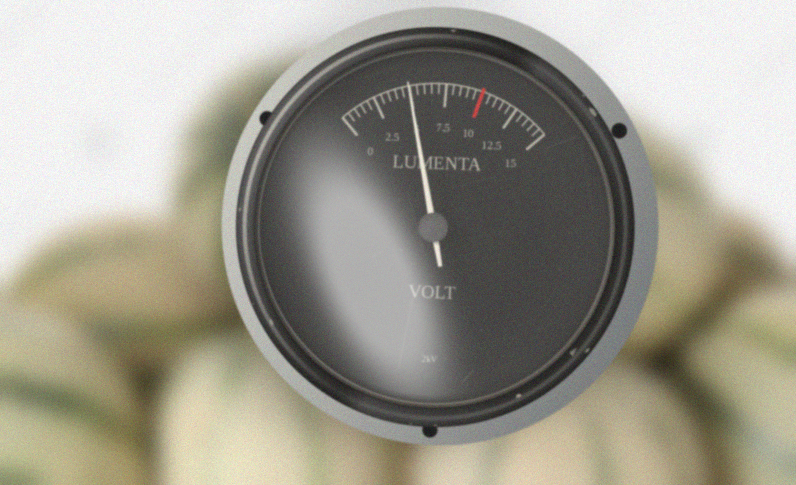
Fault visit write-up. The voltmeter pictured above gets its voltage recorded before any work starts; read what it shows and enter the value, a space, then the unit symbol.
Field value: 5 V
